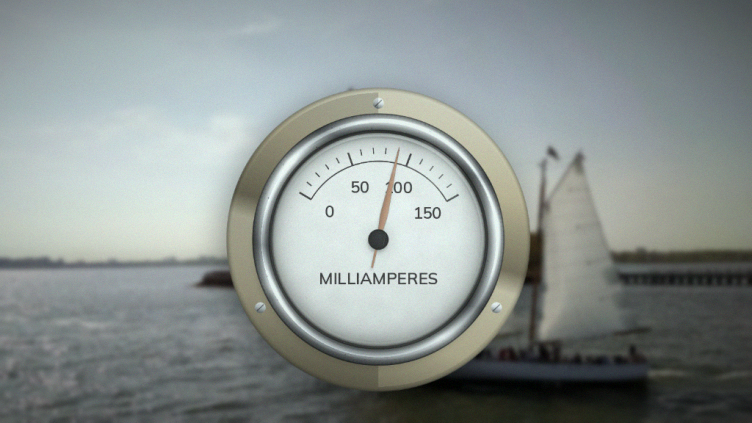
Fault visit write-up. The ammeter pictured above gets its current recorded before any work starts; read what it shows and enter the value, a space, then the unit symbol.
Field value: 90 mA
